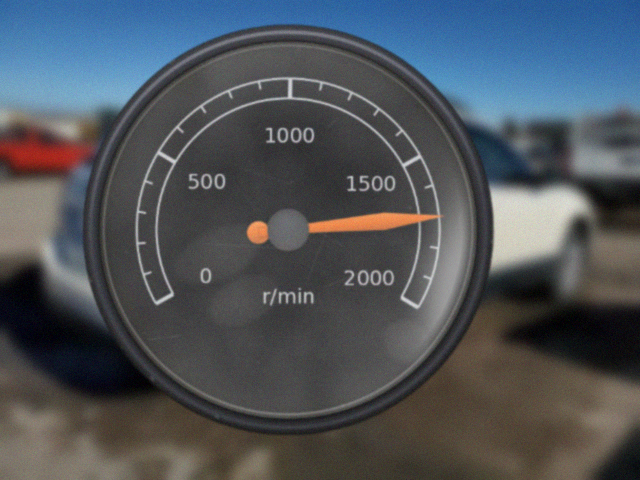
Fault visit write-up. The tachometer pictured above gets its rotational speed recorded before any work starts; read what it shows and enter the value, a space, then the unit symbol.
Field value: 1700 rpm
